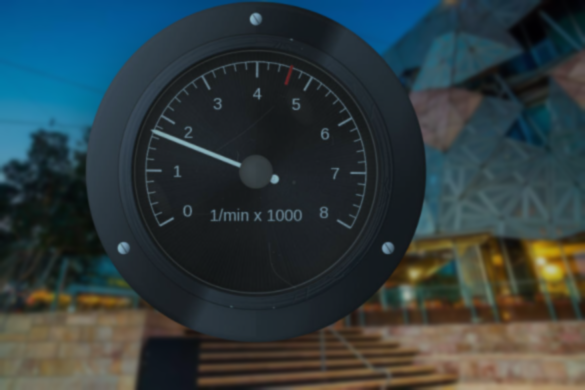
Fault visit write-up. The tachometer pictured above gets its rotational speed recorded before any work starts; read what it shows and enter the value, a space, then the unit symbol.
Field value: 1700 rpm
